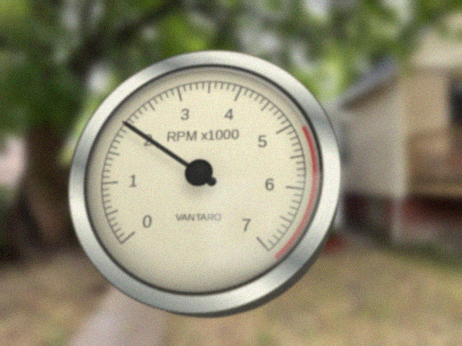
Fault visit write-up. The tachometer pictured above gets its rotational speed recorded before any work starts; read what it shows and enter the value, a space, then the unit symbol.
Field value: 2000 rpm
